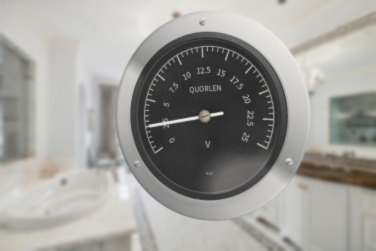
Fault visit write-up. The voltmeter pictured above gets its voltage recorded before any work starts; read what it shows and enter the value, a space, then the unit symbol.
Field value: 2.5 V
